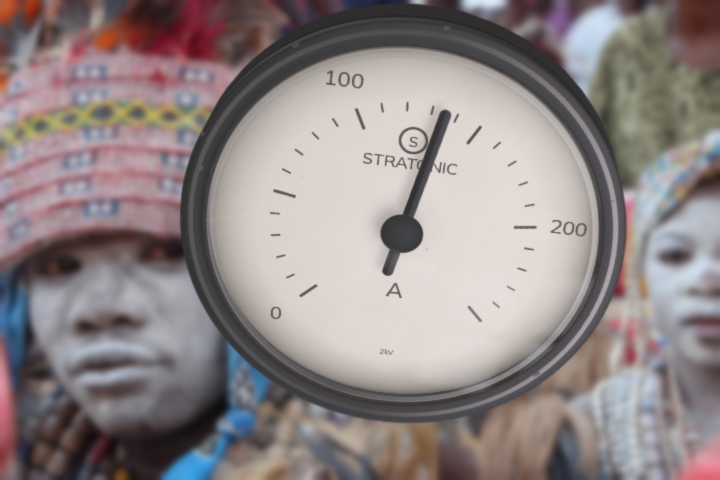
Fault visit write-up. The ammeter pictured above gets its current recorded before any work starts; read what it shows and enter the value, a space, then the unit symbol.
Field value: 135 A
